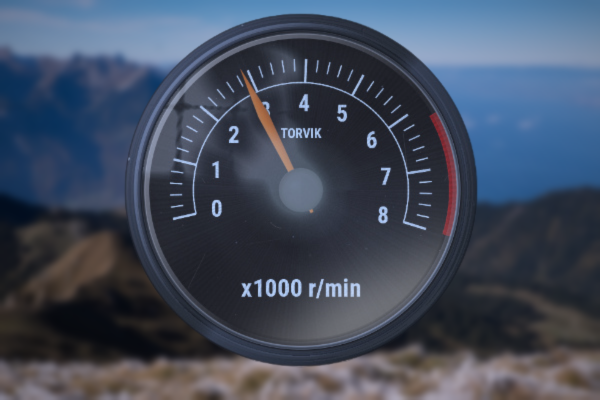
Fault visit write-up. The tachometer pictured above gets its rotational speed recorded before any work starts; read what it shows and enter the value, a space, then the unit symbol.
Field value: 2900 rpm
